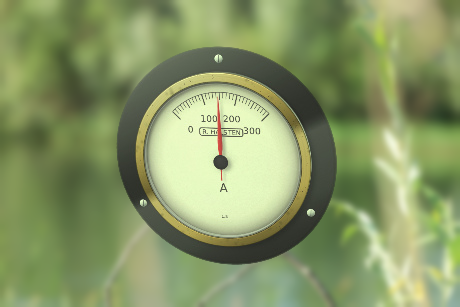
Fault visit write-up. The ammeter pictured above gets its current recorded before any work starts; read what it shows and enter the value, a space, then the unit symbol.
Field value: 150 A
